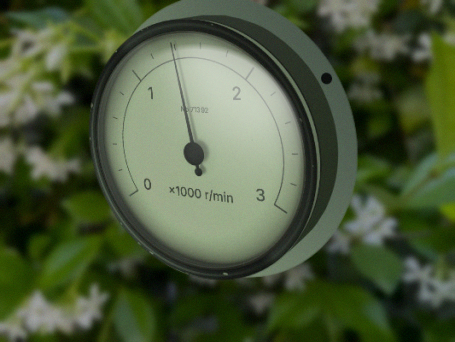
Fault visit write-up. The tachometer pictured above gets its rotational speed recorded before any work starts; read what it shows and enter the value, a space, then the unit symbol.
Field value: 1400 rpm
